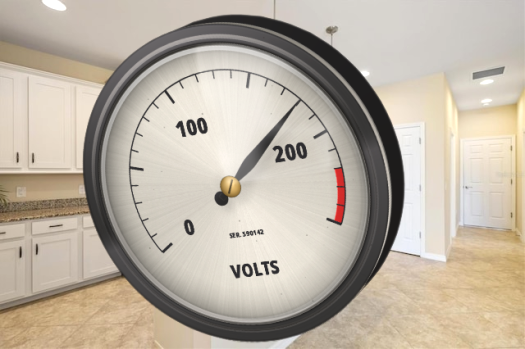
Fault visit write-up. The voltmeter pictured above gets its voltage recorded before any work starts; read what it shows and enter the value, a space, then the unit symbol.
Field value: 180 V
